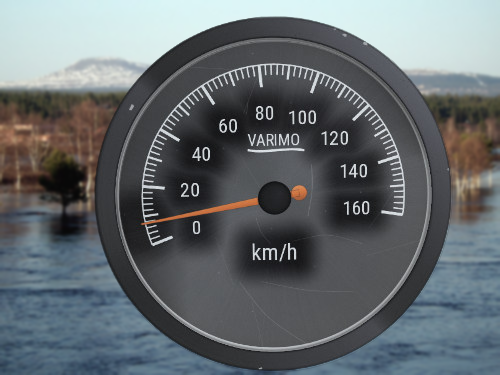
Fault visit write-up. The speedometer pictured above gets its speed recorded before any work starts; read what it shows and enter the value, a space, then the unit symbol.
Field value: 8 km/h
